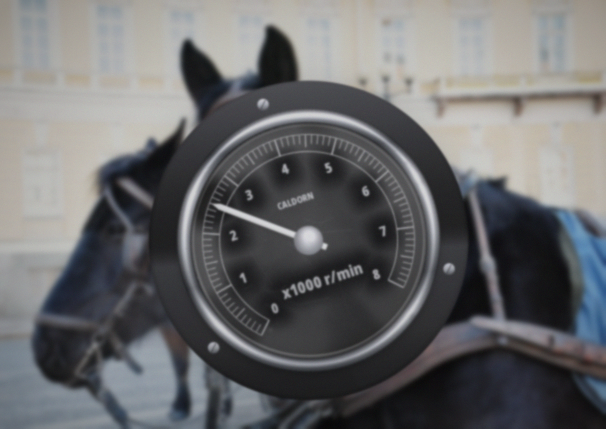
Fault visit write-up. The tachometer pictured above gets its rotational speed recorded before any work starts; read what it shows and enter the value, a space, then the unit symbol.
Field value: 2500 rpm
